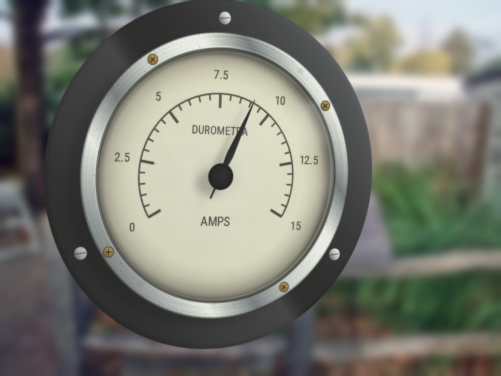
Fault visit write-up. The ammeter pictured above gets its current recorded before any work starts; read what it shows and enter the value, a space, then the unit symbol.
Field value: 9 A
